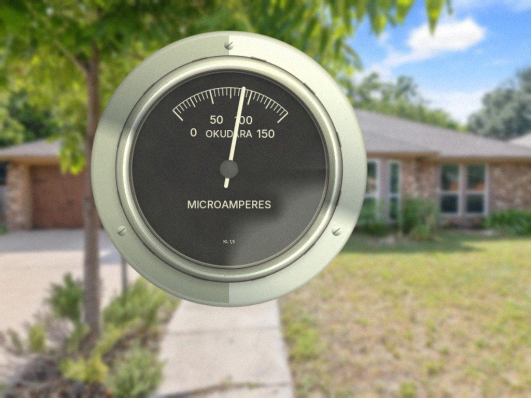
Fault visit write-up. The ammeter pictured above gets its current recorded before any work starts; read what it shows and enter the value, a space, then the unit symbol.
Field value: 90 µA
